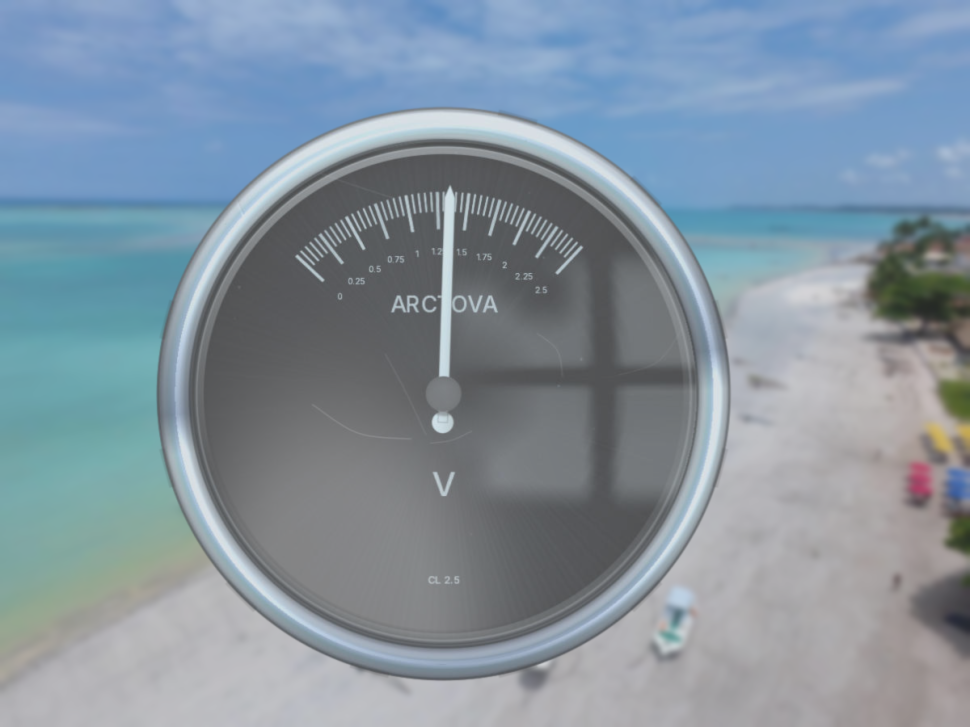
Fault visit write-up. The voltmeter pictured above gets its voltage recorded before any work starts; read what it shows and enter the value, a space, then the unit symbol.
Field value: 1.35 V
